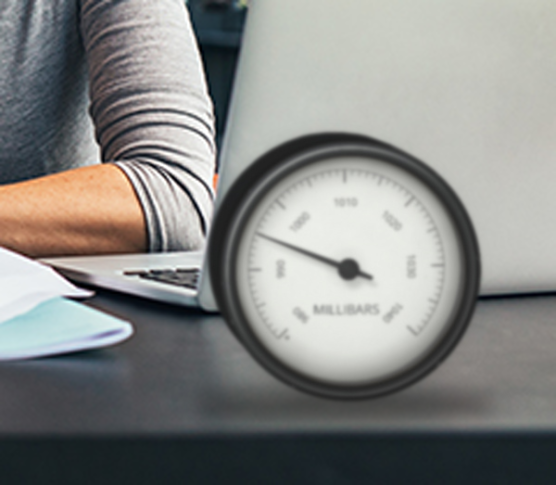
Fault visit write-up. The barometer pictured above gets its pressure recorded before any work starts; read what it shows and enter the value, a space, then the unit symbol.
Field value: 995 mbar
